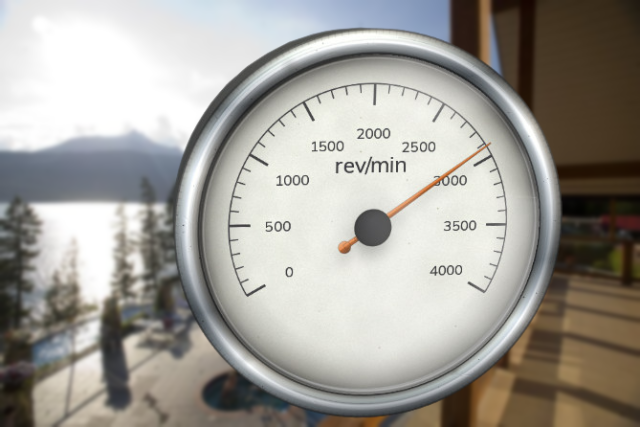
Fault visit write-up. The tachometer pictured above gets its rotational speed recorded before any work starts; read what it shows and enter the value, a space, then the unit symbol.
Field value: 2900 rpm
